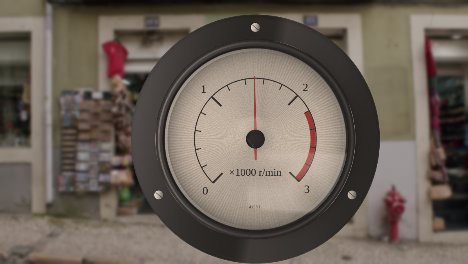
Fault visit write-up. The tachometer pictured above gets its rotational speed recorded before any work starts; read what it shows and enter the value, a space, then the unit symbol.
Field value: 1500 rpm
